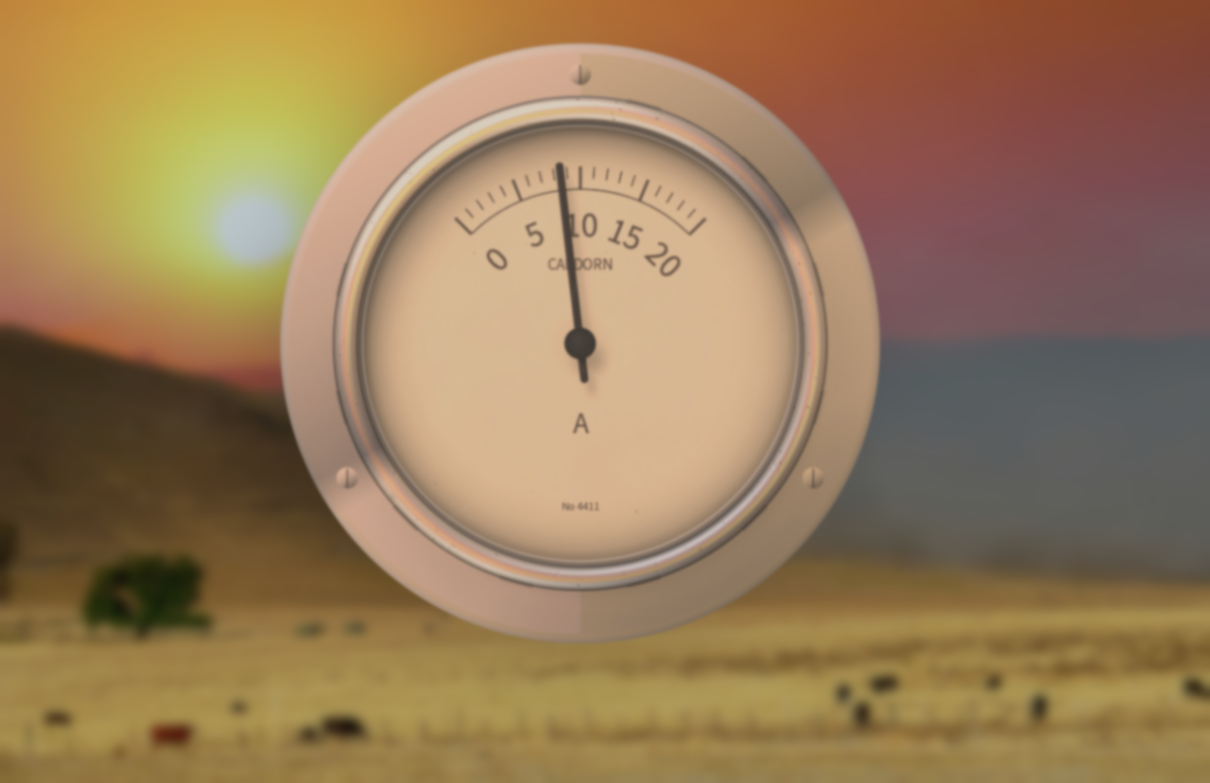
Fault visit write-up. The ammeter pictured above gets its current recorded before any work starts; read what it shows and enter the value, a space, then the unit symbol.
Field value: 8.5 A
